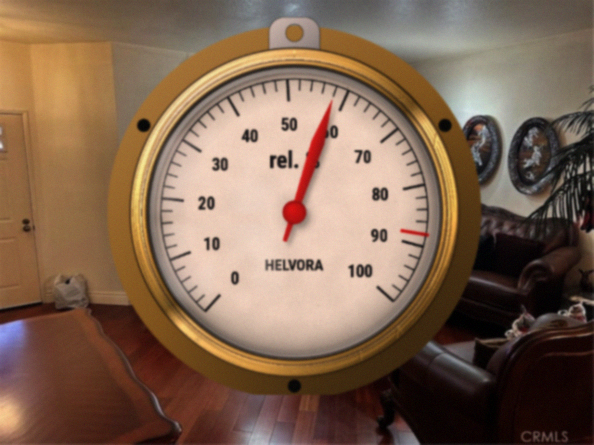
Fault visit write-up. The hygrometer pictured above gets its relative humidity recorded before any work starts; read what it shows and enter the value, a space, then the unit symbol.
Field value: 58 %
